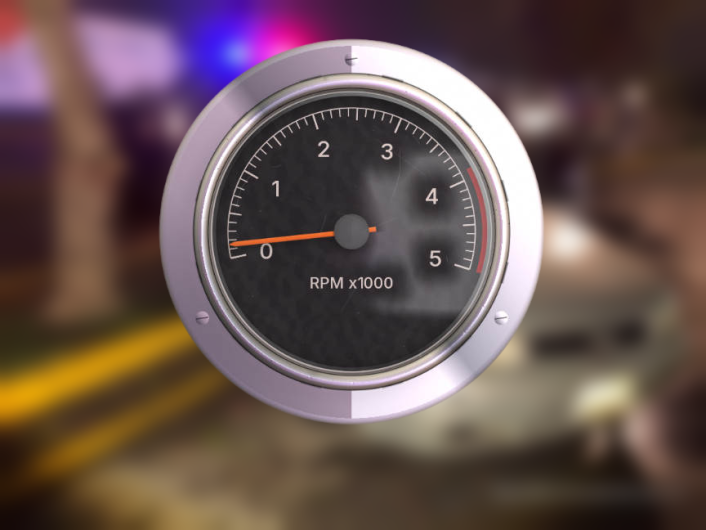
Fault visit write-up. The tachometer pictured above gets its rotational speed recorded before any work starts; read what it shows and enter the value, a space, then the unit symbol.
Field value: 150 rpm
